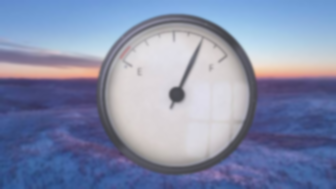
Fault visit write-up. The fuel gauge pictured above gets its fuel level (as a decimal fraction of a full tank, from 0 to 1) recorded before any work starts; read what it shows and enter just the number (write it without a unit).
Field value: 0.75
